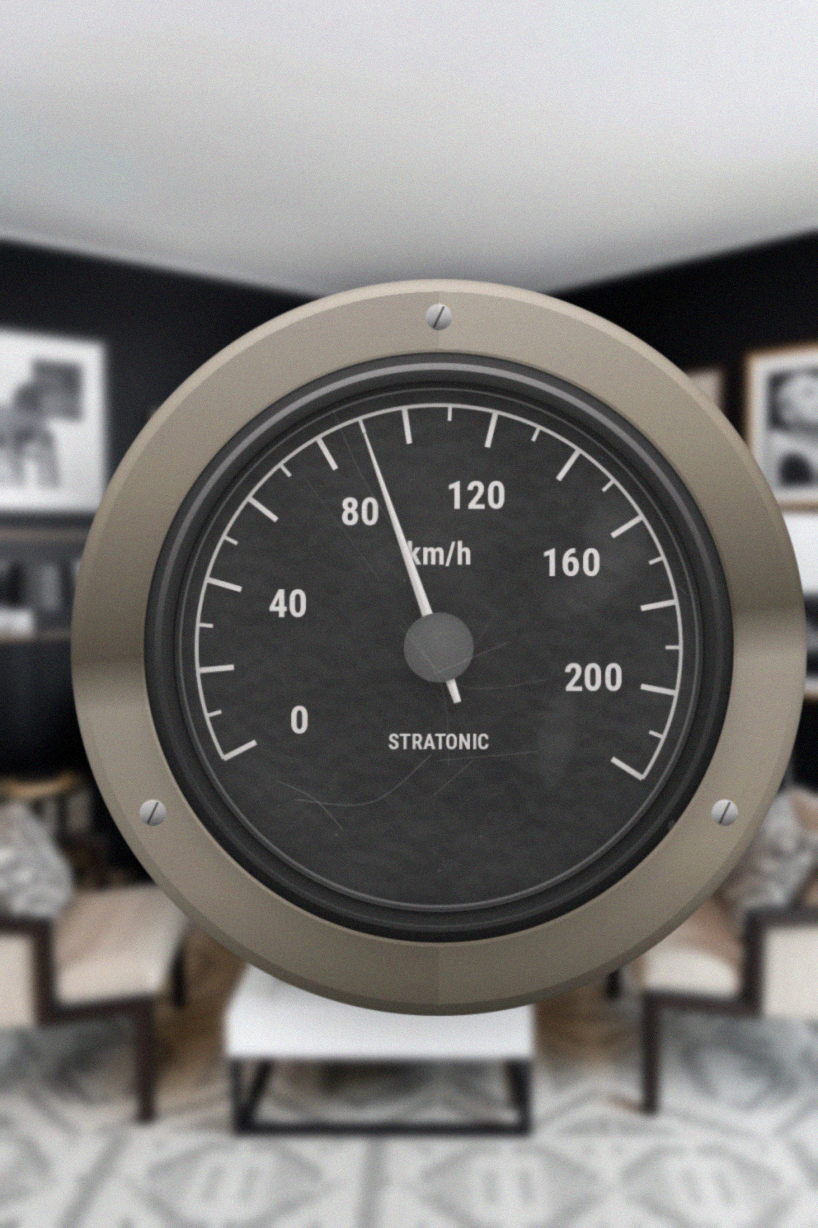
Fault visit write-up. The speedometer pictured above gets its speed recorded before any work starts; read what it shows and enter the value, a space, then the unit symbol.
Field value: 90 km/h
